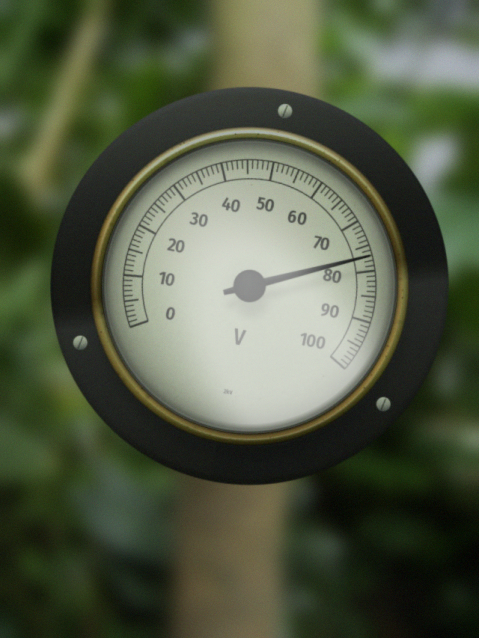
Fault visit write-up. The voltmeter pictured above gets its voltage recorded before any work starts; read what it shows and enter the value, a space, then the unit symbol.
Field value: 77 V
